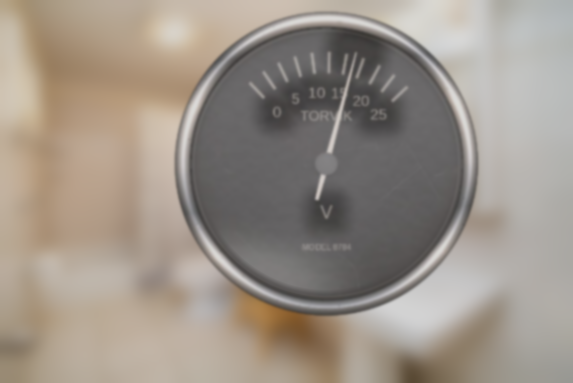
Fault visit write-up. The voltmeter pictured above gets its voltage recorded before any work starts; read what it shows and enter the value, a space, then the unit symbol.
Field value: 16.25 V
